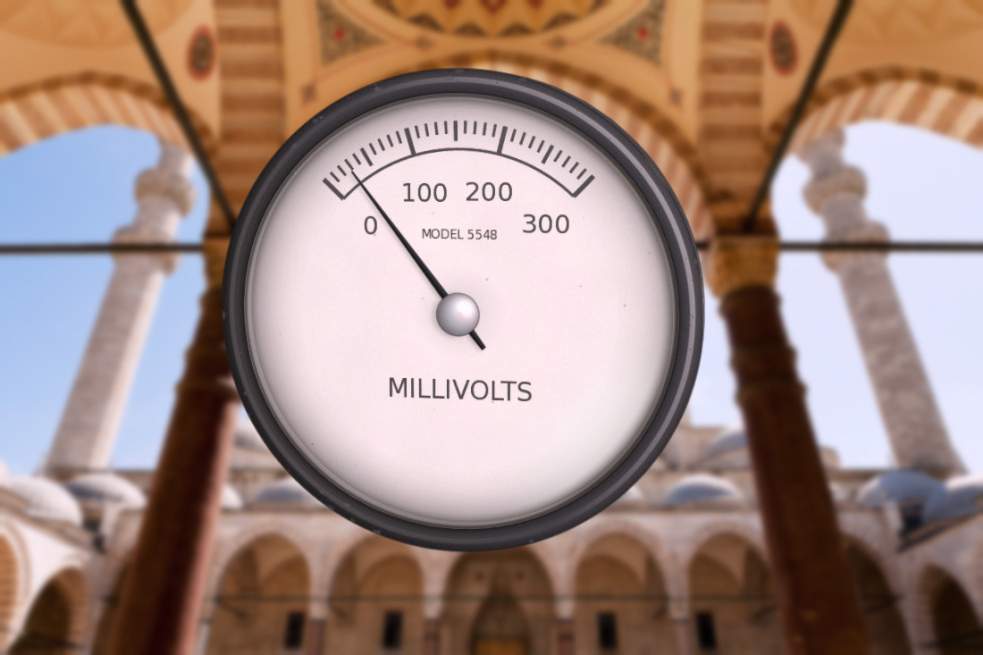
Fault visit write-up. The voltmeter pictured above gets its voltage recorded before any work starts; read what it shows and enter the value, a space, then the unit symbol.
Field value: 30 mV
